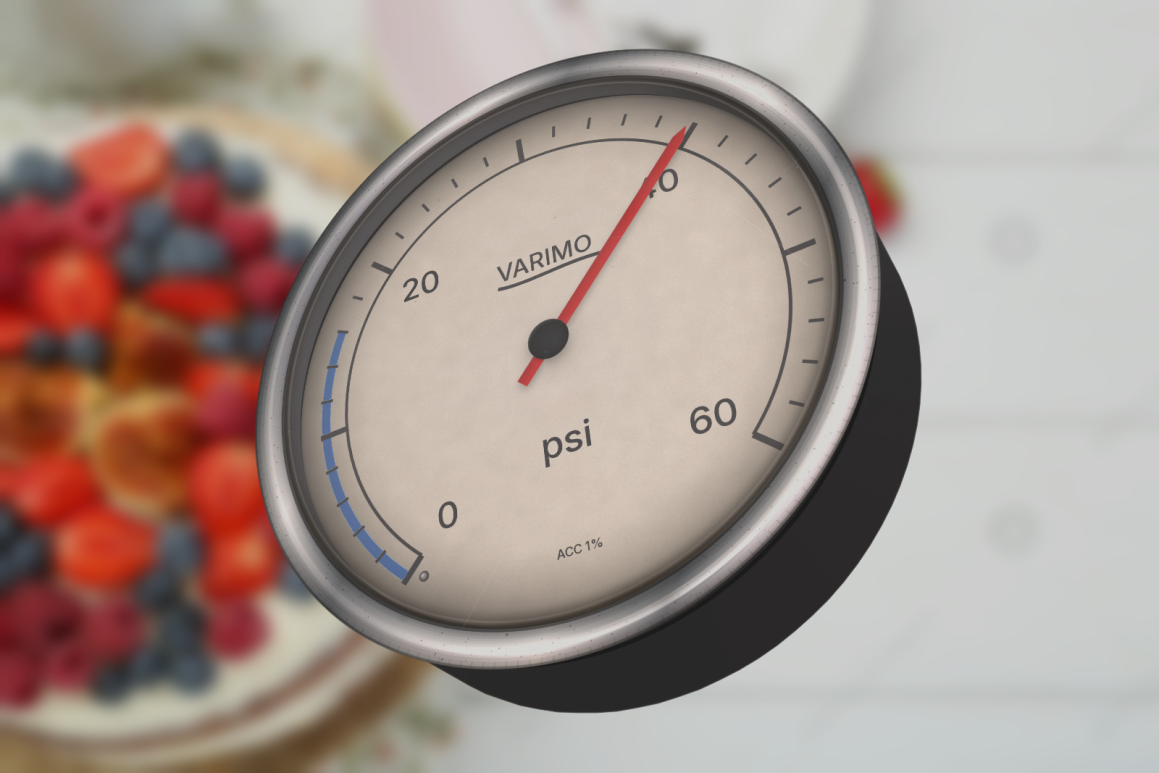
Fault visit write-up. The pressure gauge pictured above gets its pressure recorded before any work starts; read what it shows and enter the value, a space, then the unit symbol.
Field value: 40 psi
